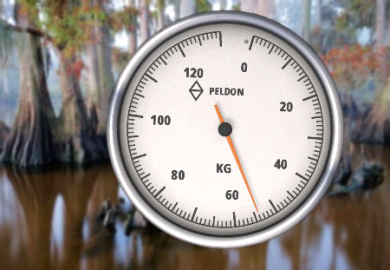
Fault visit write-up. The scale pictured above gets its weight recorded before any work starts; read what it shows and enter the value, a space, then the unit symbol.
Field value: 54 kg
